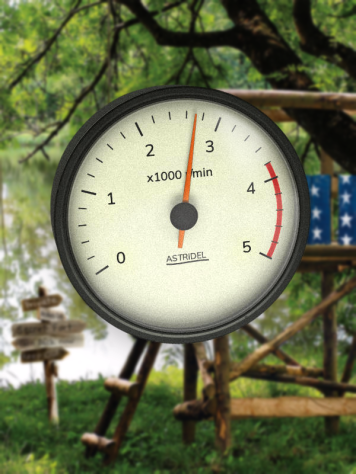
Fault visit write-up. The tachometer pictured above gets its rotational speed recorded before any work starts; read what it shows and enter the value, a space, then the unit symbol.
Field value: 2700 rpm
